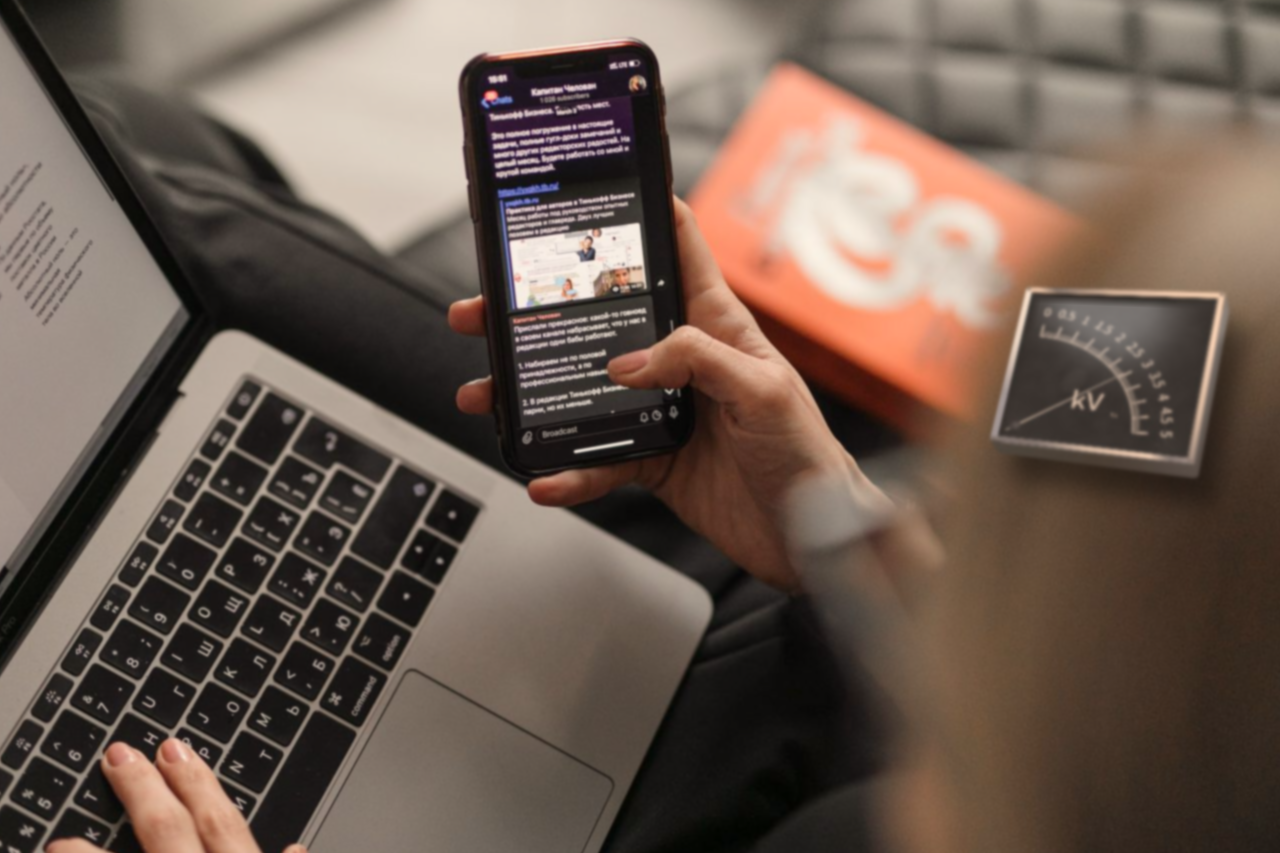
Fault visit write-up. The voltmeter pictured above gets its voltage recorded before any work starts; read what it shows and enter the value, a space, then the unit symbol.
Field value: 3 kV
